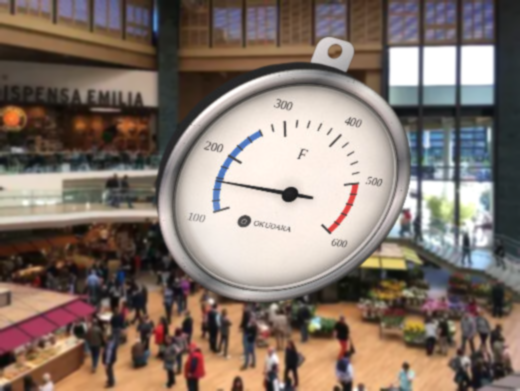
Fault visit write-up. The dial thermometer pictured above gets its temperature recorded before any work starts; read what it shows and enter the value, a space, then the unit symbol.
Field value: 160 °F
